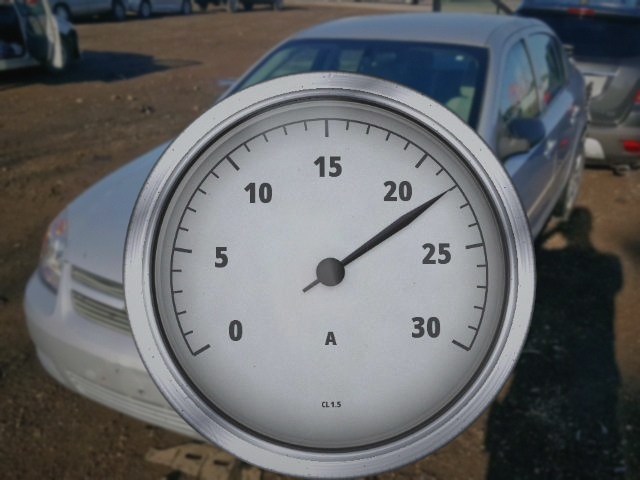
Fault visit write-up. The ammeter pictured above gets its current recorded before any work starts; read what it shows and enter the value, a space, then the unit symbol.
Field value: 22 A
